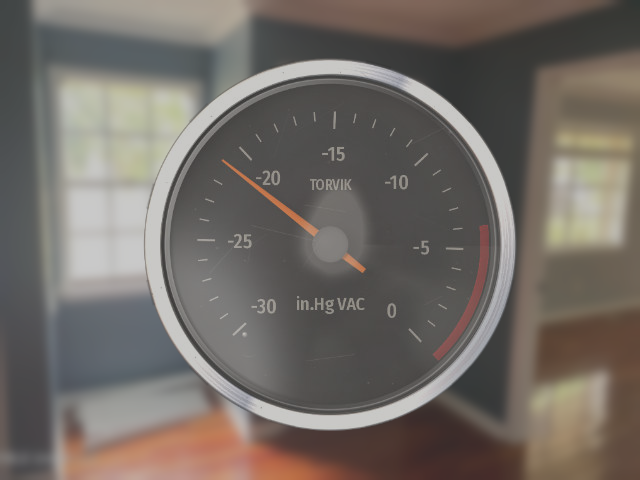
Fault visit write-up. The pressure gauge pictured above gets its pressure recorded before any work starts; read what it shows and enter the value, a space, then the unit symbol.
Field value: -21 inHg
